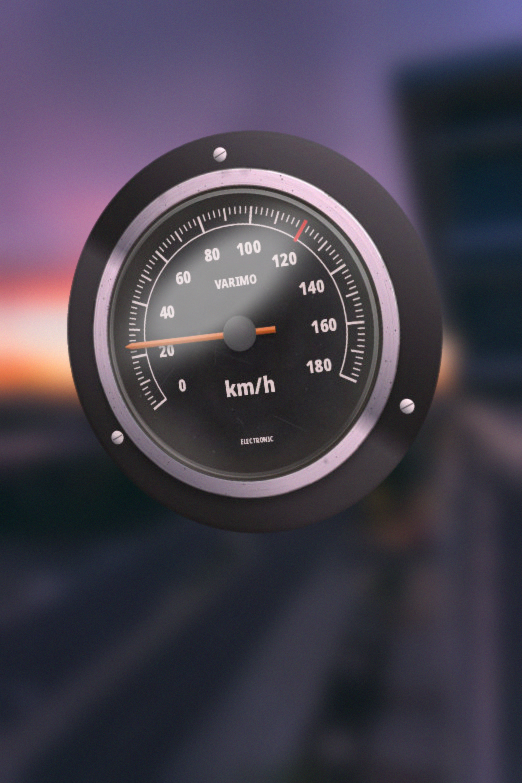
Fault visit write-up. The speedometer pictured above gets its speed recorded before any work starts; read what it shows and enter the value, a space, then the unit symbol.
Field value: 24 km/h
